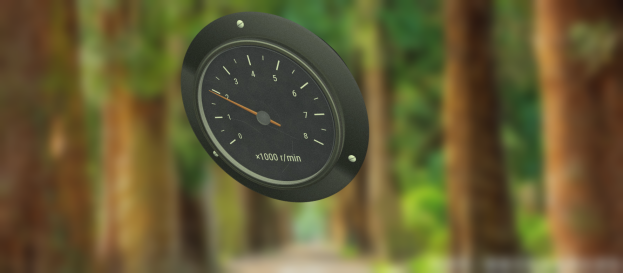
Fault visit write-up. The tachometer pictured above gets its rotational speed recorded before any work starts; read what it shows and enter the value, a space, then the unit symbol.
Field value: 2000 rpm
